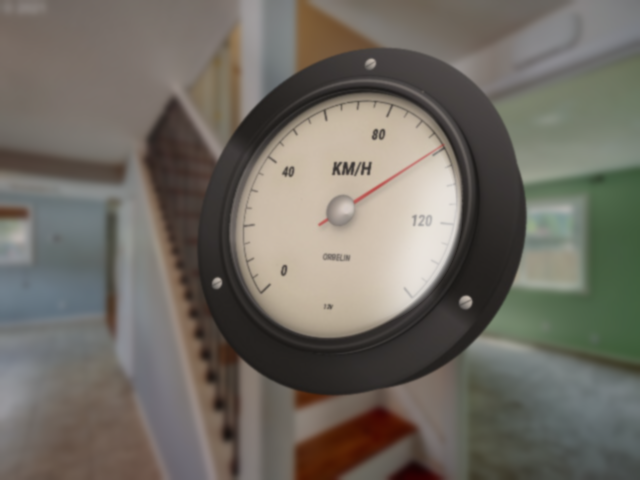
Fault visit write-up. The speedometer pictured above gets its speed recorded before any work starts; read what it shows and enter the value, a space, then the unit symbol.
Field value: 100 km/h
